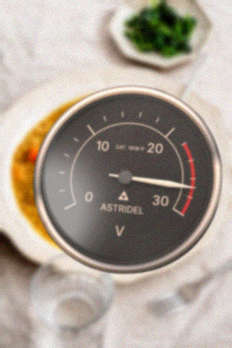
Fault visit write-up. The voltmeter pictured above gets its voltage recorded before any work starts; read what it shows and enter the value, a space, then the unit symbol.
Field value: 27 V
